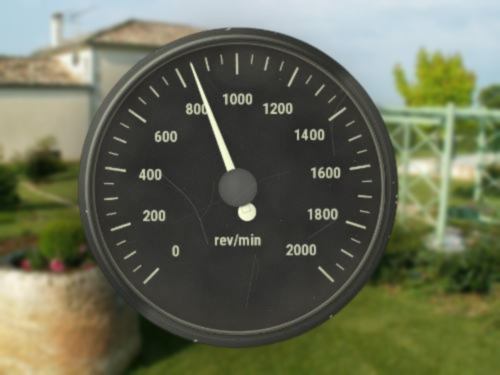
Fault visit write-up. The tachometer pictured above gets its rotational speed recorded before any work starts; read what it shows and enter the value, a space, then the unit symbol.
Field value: 850 rpm
